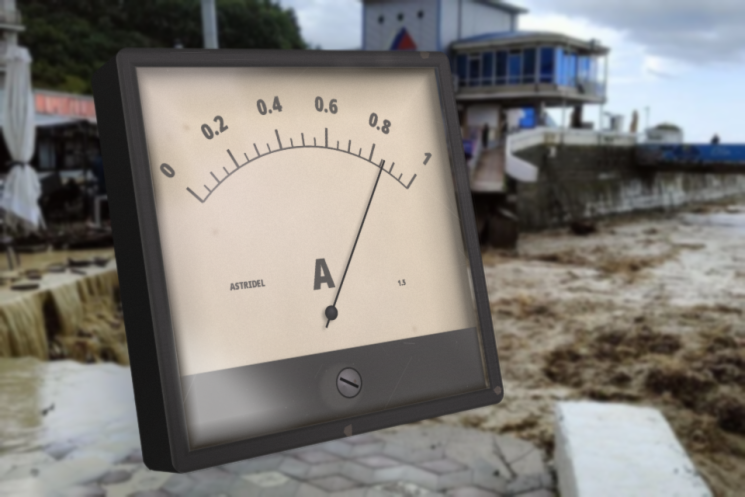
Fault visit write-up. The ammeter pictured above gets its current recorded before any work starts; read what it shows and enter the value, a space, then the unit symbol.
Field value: 0.85 A
